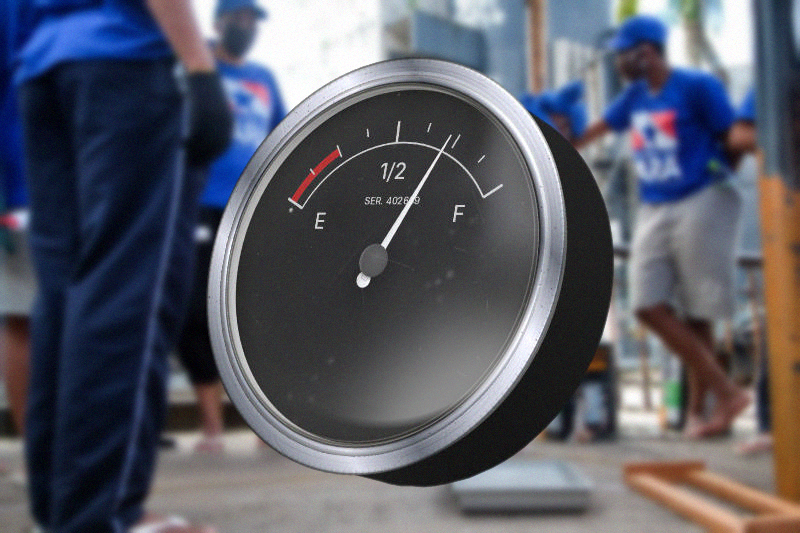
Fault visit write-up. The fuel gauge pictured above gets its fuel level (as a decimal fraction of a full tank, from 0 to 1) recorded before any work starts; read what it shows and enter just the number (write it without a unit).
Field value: 0.75
